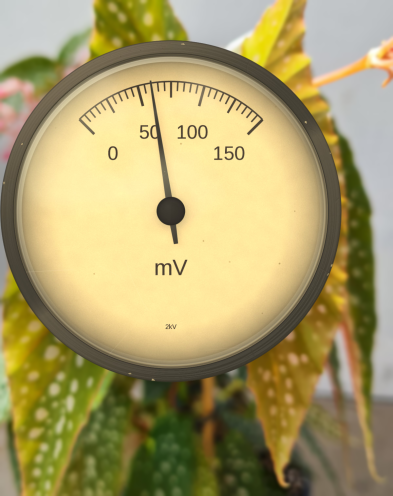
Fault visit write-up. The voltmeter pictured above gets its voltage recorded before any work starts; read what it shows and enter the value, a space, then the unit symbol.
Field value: 60 mV
